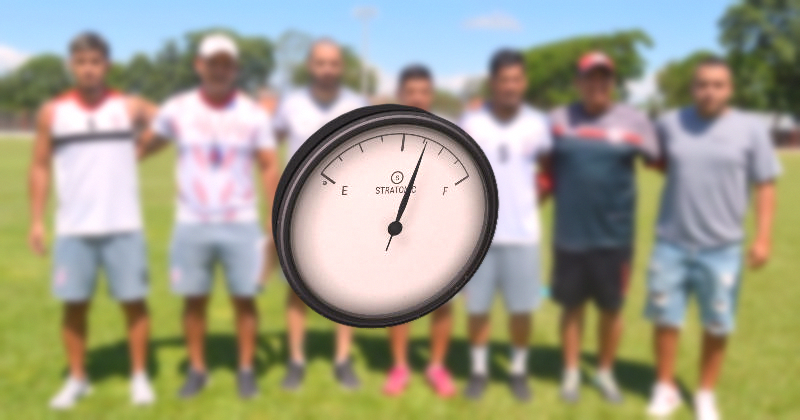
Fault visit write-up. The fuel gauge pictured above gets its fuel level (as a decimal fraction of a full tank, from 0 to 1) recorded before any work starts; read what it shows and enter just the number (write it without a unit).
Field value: 0.625
